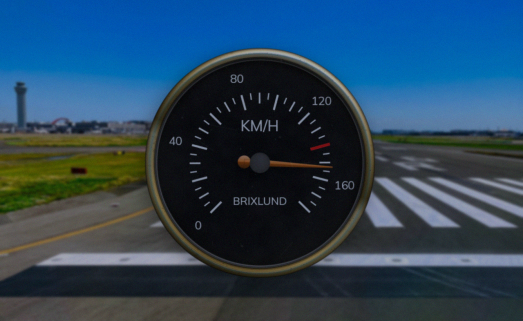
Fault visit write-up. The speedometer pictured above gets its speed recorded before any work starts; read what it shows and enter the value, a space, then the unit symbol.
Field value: 152.5 km/h
